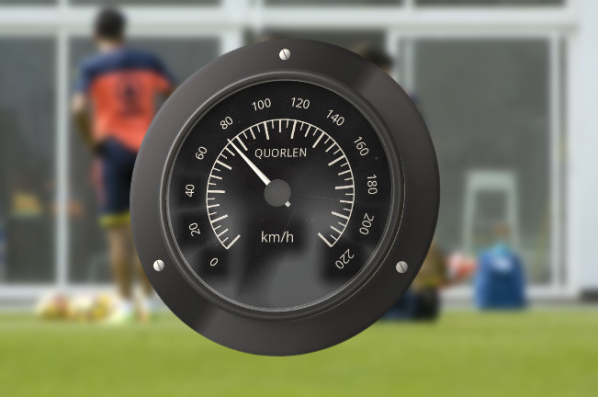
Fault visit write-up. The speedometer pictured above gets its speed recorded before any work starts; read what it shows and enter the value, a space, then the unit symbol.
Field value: 75 km/h
